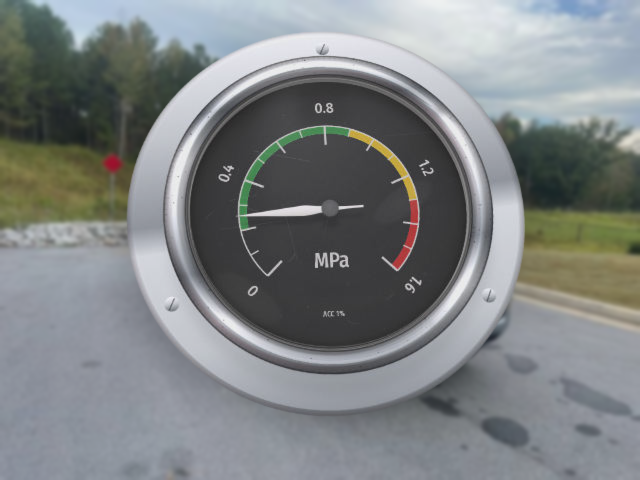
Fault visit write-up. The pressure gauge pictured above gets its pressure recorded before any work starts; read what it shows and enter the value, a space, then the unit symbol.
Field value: 0.25 MPa
